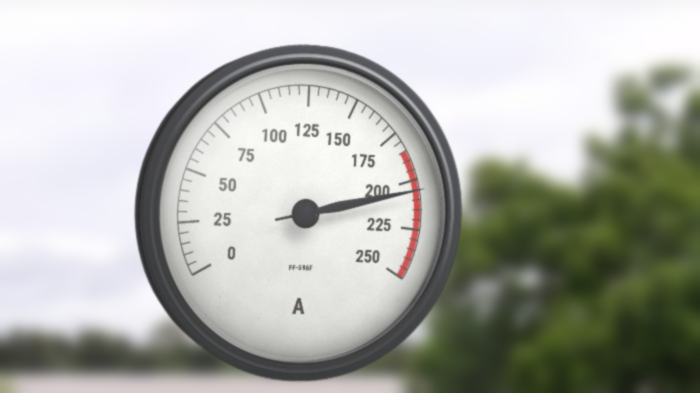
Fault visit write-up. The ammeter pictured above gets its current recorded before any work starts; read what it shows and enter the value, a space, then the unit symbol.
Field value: 205 A
